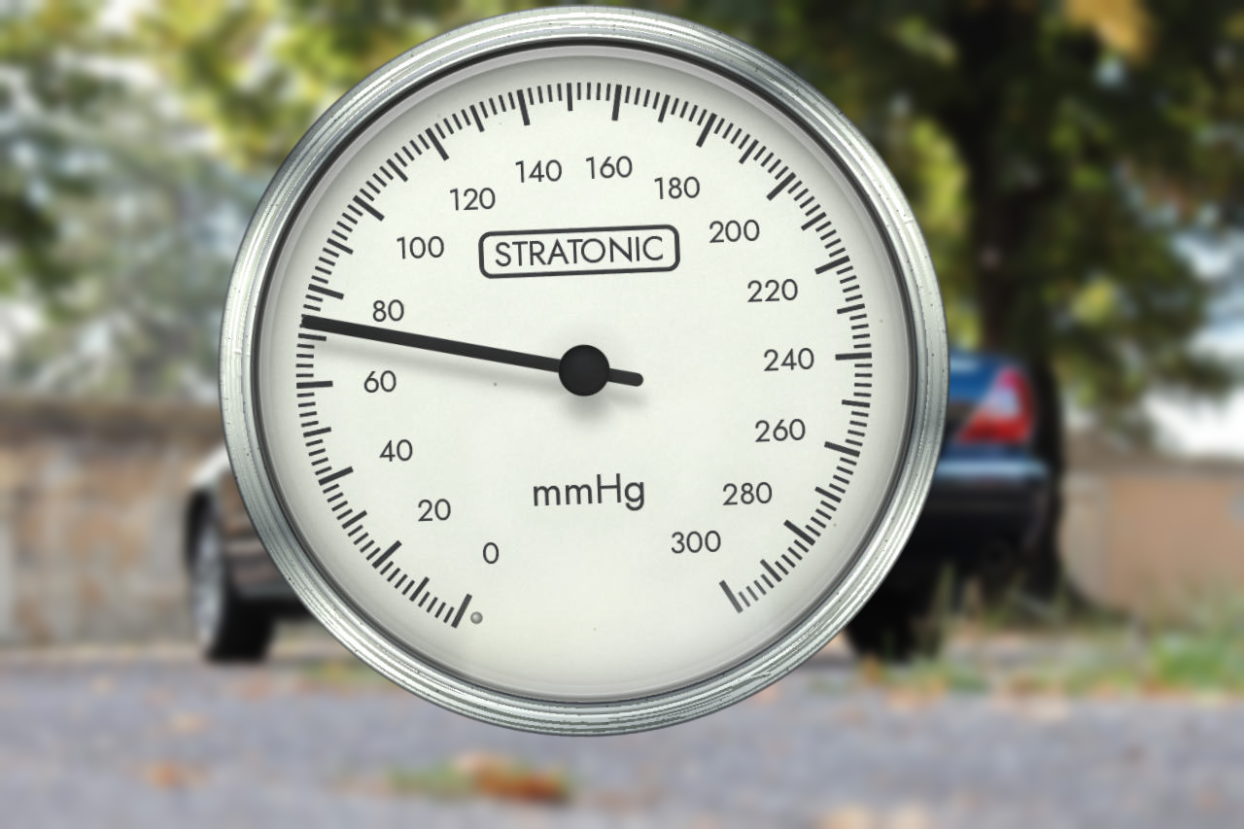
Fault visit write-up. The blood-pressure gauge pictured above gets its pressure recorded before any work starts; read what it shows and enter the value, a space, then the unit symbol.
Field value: 73 mmHg
